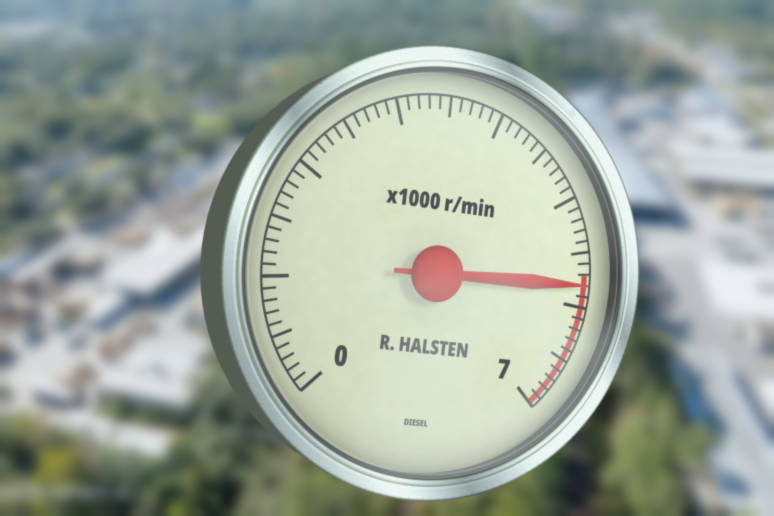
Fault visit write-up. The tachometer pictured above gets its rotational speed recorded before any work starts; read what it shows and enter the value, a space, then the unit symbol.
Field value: 5800 rpm
